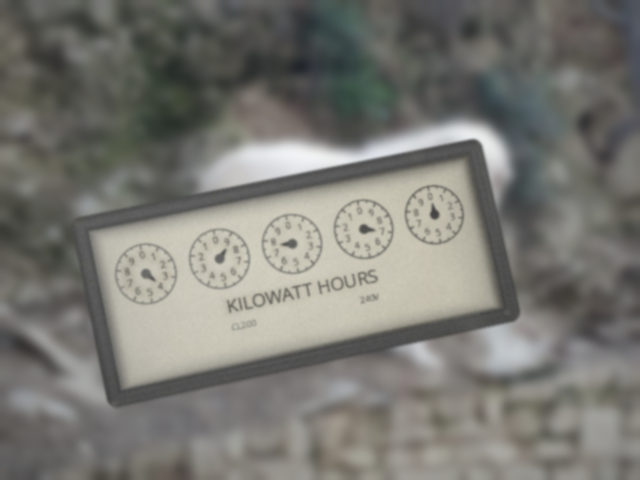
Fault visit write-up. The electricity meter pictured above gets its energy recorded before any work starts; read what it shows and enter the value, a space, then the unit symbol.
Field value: 38770 kWh
